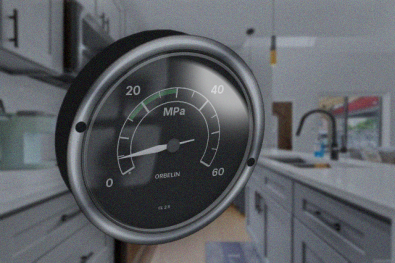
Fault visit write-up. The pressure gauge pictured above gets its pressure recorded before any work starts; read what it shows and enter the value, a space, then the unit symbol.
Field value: 5 MPa
